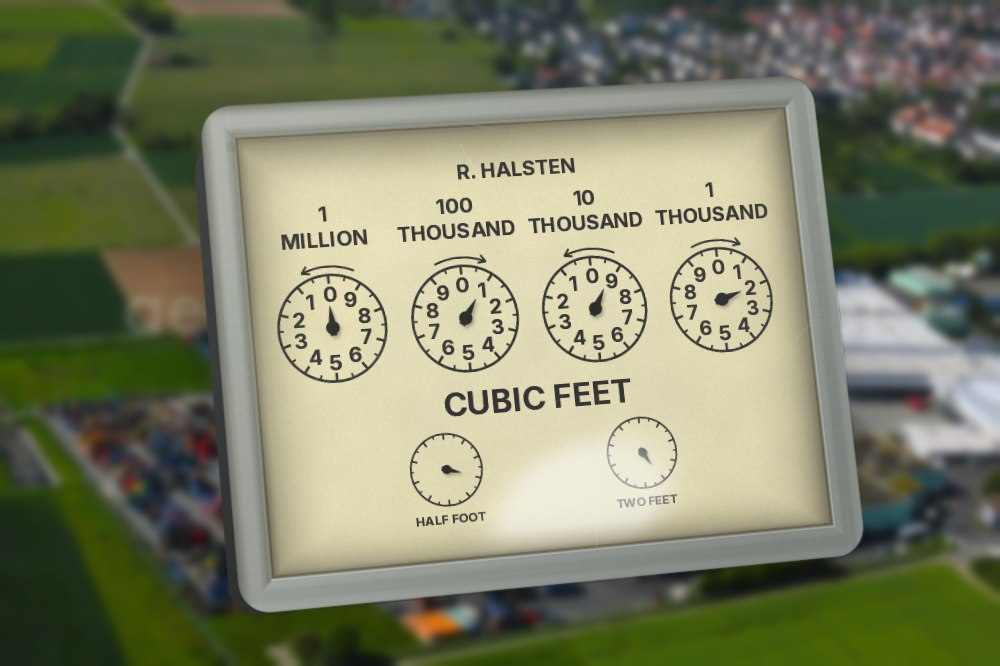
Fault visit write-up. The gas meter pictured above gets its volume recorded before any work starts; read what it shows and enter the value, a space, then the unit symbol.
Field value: 9200 ft³
